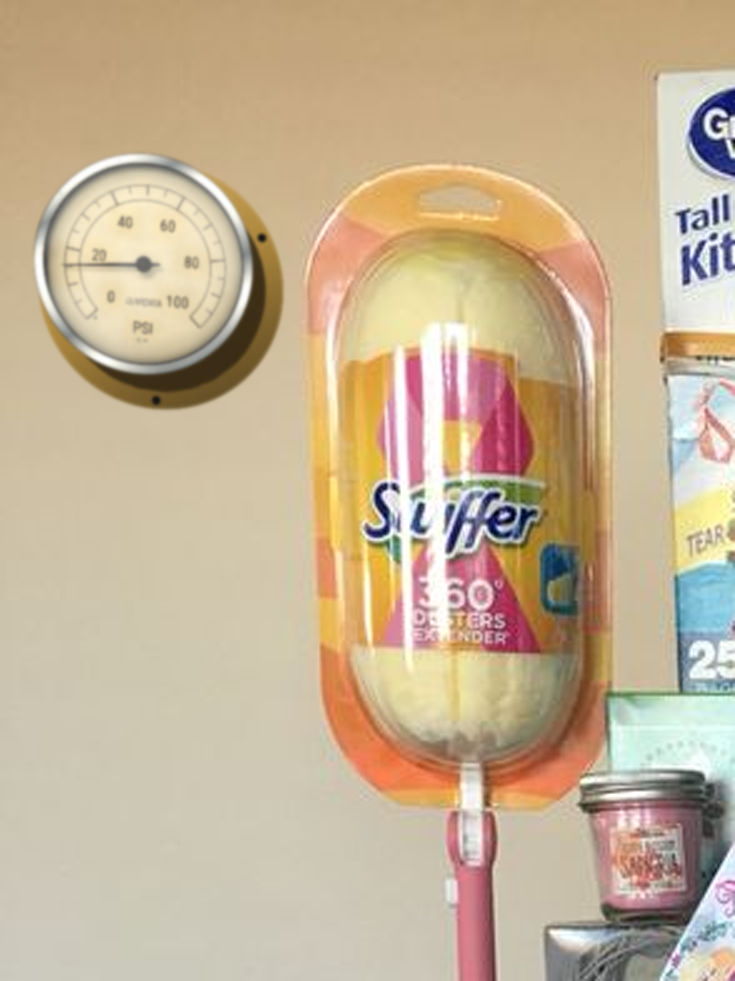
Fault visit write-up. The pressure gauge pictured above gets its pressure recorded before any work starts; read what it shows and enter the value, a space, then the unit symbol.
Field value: 15 psi
